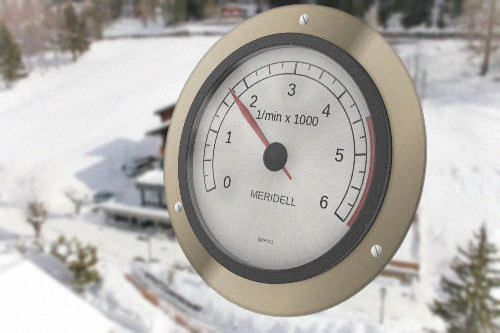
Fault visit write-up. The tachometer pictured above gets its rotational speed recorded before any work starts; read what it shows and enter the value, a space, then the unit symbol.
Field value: 1750 rpm
